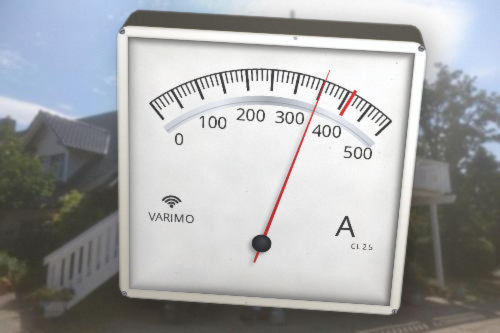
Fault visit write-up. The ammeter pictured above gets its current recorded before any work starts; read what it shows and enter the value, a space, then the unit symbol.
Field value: 350 A
